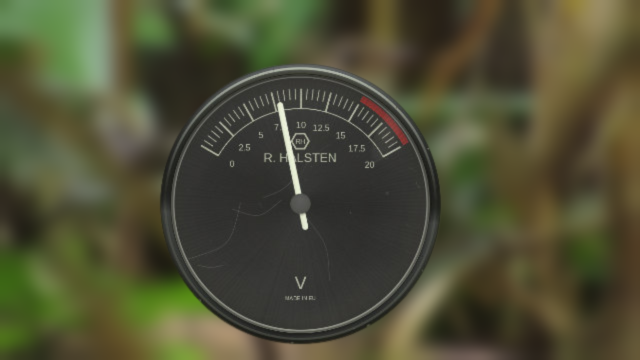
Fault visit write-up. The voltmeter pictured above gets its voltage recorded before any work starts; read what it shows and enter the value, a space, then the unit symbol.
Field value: 8 V
